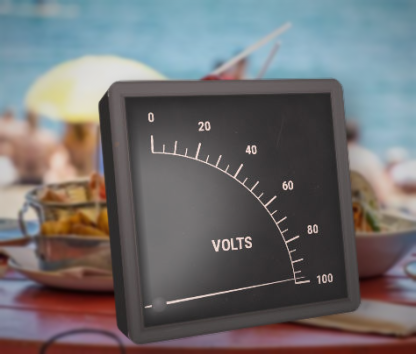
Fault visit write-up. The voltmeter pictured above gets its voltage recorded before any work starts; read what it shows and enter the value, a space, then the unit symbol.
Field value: 97.5 V
